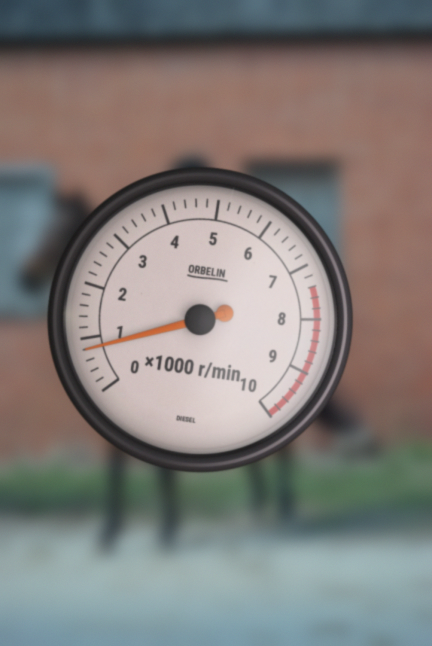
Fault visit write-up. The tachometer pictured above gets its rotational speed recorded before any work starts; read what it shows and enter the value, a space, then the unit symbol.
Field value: 800 rpm
